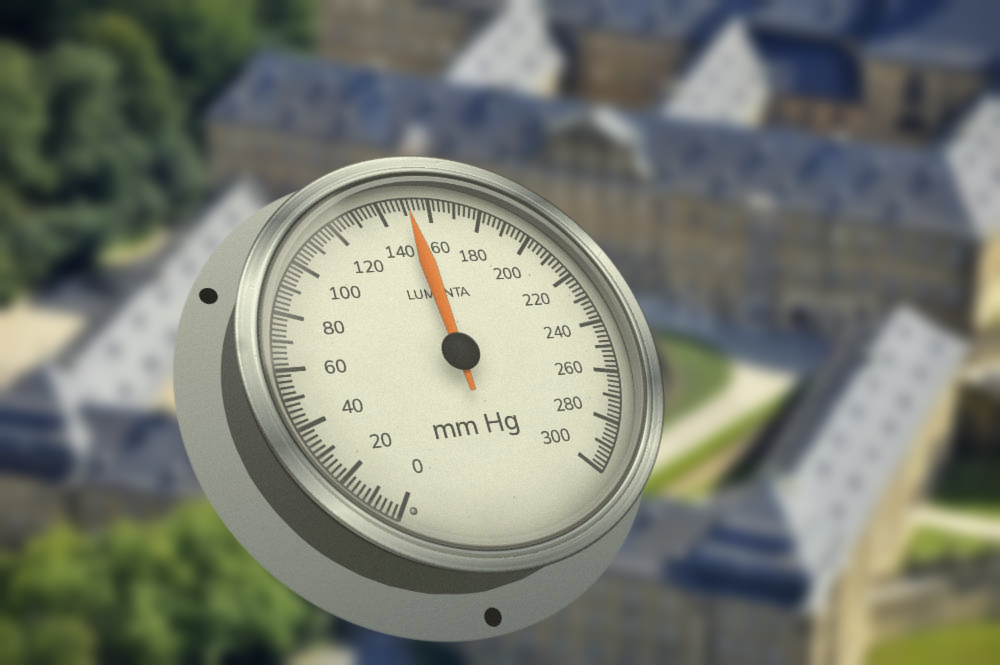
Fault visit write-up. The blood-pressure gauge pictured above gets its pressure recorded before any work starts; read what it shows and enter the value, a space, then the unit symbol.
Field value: 150 mmHg
